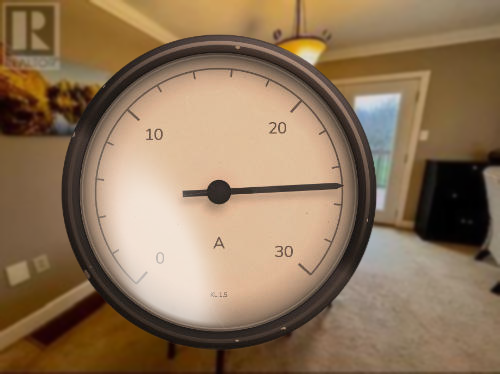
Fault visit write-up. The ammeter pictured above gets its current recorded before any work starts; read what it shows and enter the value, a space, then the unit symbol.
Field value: 25 A
